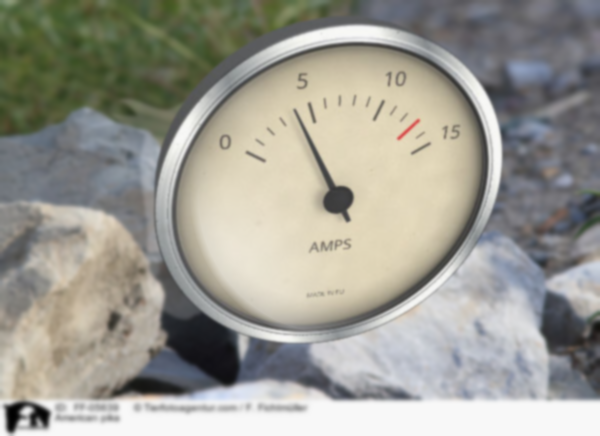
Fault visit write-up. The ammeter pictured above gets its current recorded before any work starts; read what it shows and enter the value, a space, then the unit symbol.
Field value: 4 A
